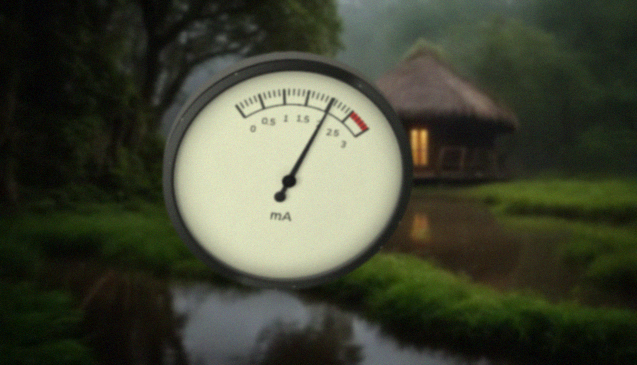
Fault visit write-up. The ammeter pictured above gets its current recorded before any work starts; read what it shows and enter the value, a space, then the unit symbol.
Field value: 2 mA
